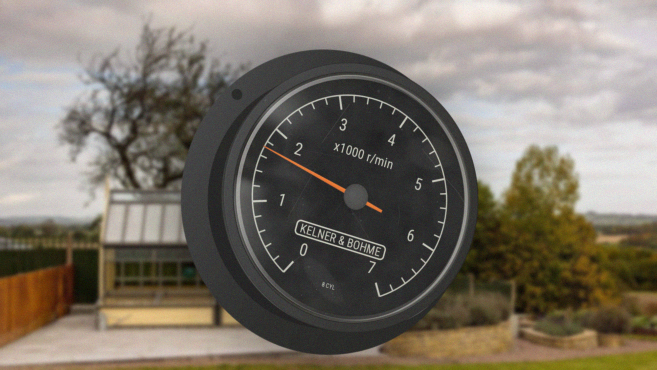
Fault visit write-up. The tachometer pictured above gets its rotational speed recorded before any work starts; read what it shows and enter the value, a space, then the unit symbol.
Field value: 1700 rpm
